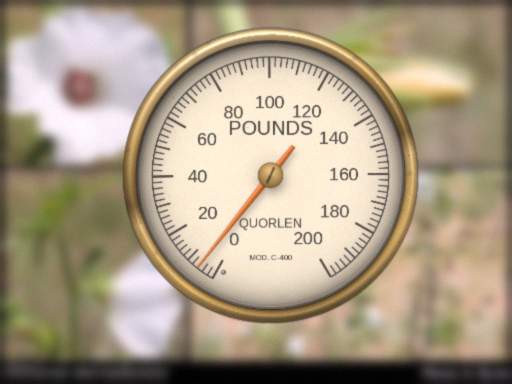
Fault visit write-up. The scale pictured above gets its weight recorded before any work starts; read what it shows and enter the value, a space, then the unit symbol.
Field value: 6 lb
